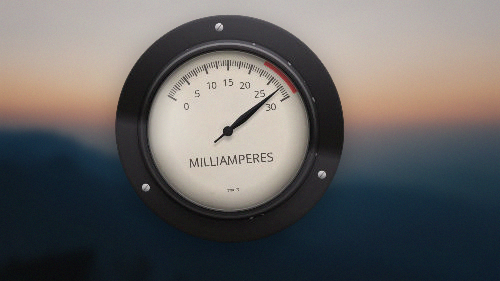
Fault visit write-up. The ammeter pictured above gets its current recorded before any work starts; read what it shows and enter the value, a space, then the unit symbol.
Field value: 27.5 mA
